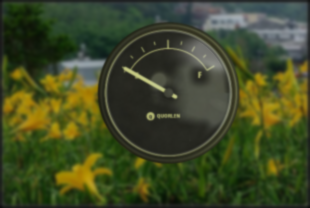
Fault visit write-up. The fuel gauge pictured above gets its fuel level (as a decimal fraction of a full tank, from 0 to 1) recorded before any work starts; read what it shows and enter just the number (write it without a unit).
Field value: 0
